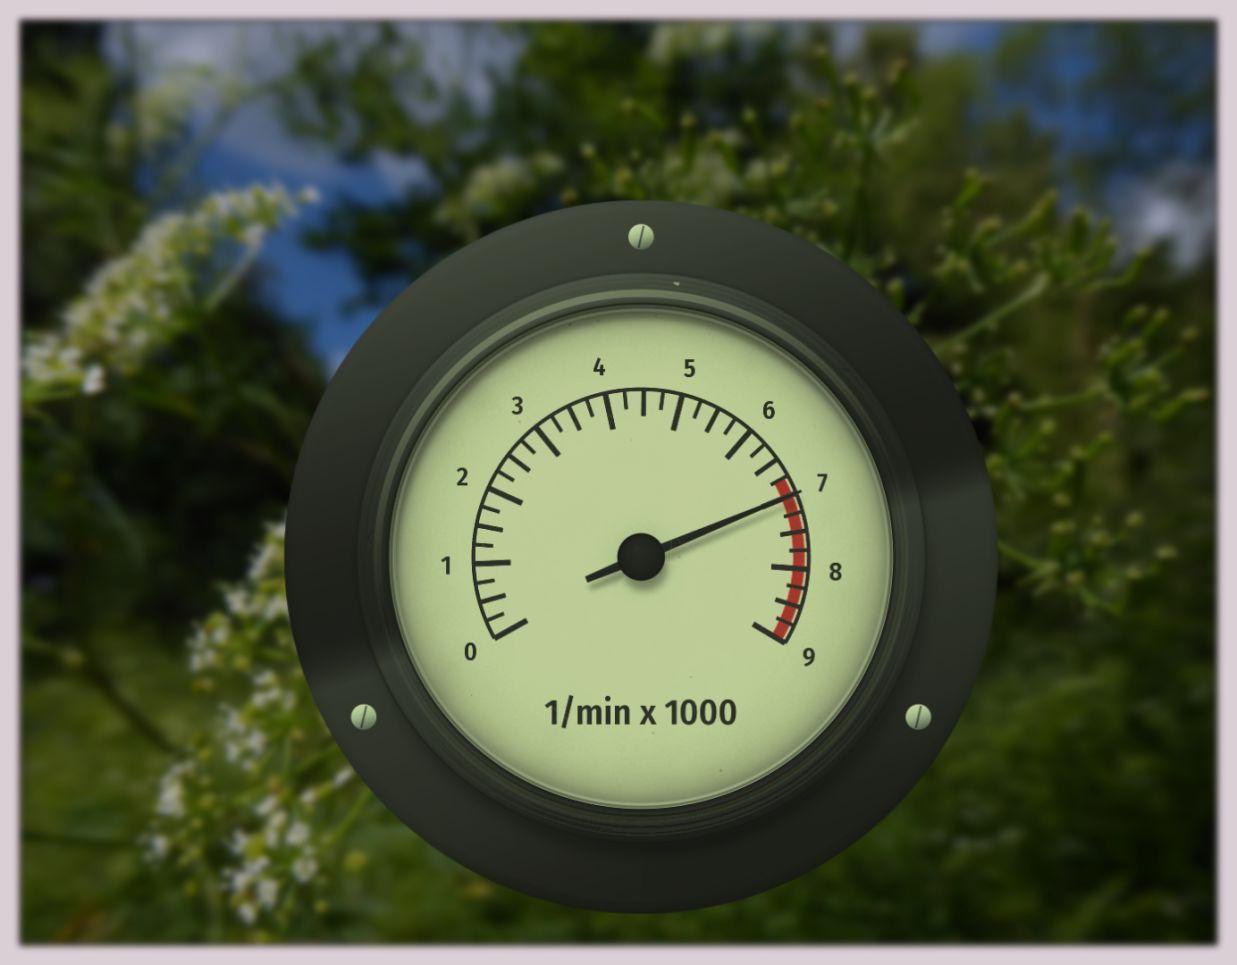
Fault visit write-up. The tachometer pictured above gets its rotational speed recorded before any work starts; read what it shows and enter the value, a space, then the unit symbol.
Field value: 7000 rpm
